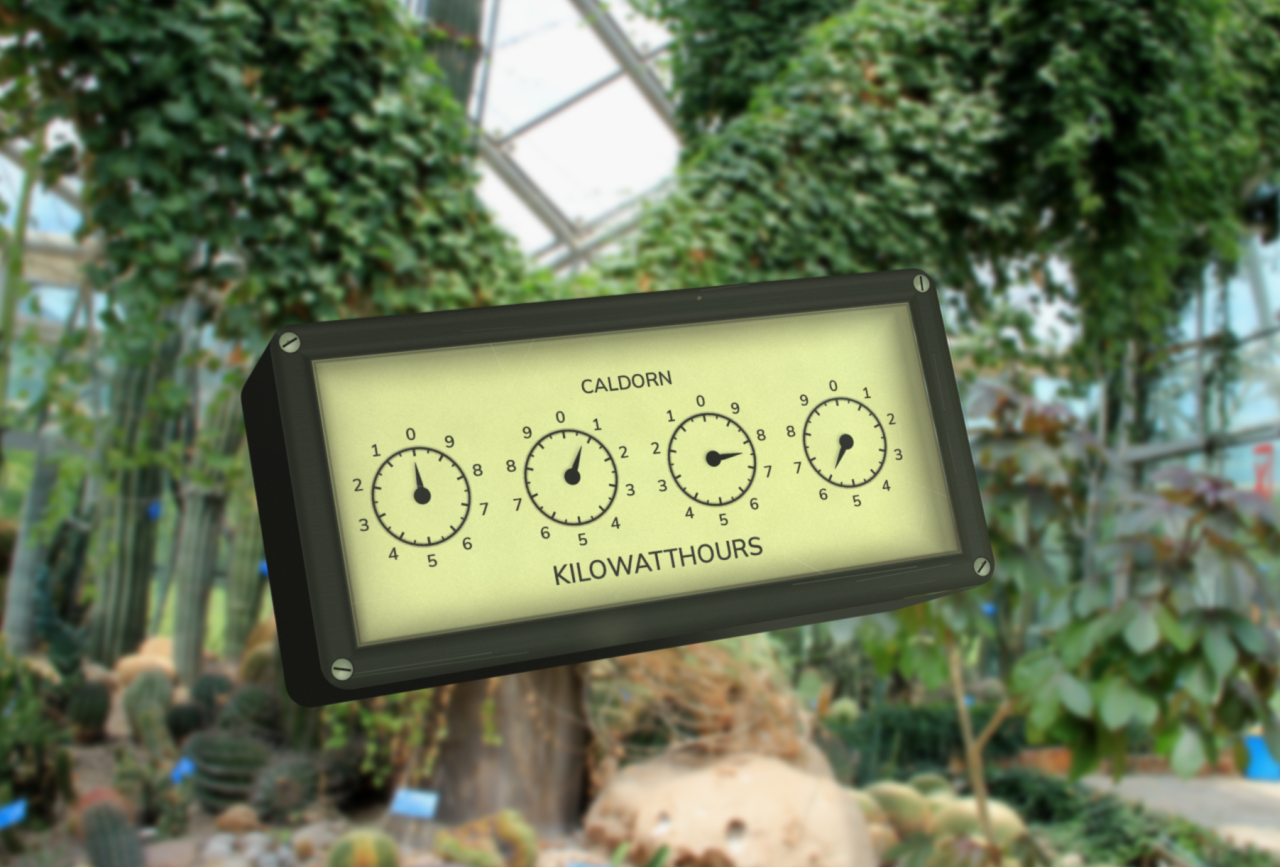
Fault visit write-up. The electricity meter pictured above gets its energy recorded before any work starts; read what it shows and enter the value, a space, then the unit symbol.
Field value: 76 kWh
